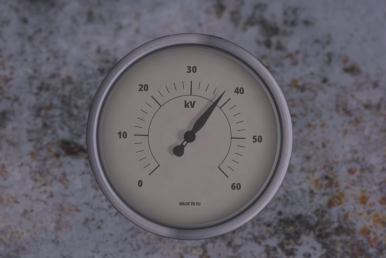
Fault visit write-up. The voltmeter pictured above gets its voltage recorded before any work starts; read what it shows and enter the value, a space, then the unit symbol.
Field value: 38 kV
